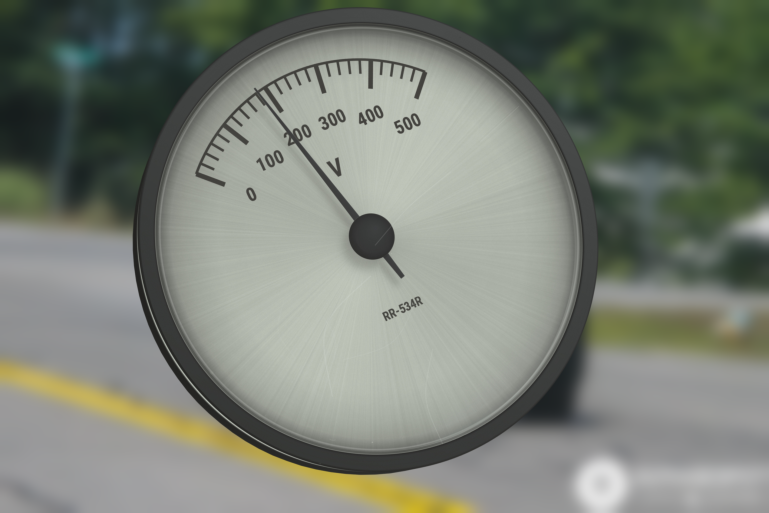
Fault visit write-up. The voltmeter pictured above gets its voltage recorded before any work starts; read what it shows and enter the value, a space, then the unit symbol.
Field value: 180 V
